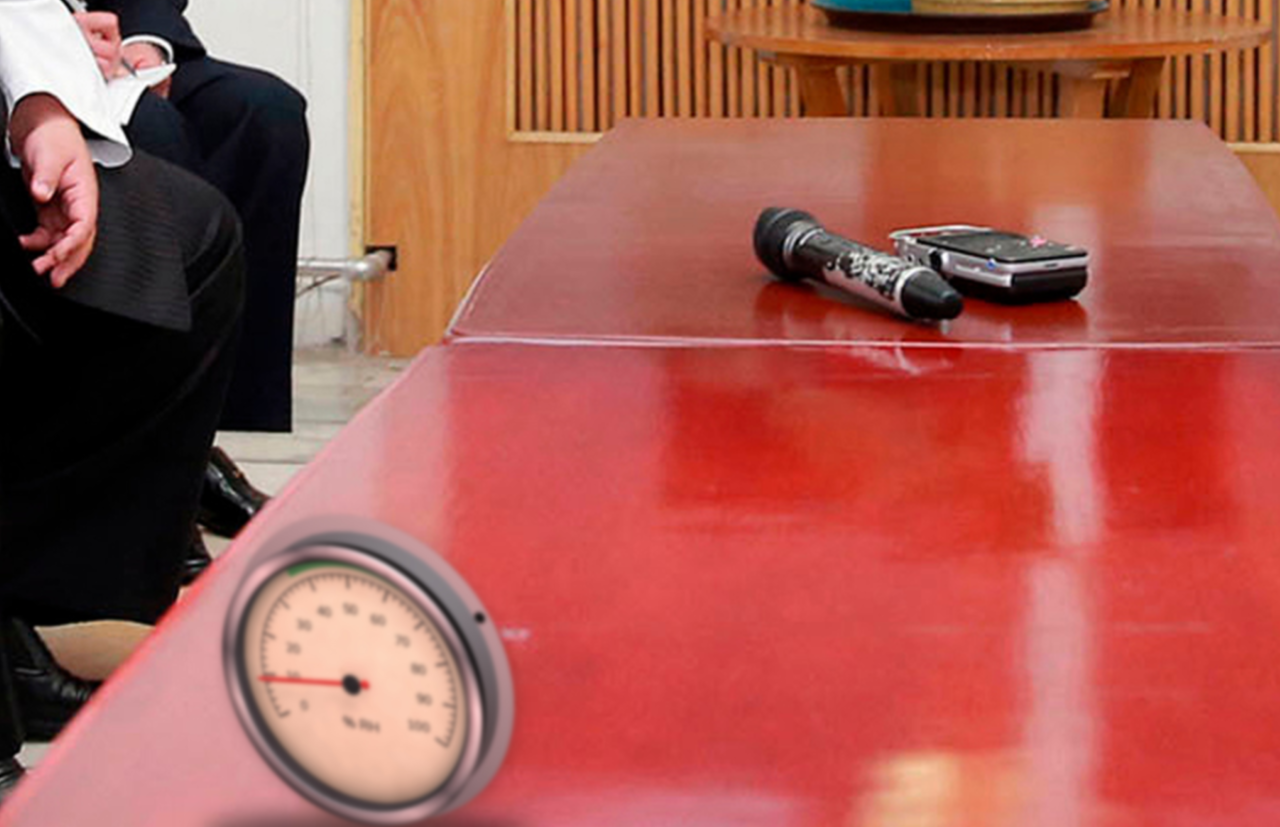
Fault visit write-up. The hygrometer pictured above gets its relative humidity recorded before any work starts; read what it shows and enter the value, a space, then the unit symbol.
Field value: 10 %
